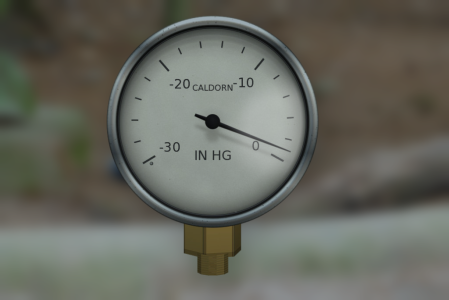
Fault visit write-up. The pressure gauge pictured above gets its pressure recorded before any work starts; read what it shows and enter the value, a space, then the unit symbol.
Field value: -1 inHg
